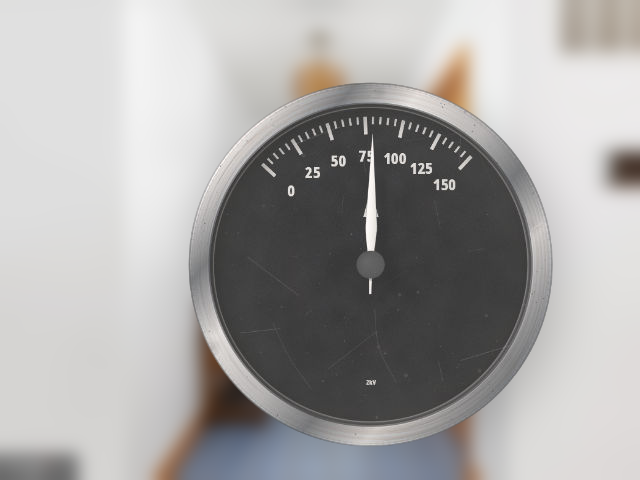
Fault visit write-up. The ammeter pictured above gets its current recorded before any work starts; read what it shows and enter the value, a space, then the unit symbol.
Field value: 80 A
